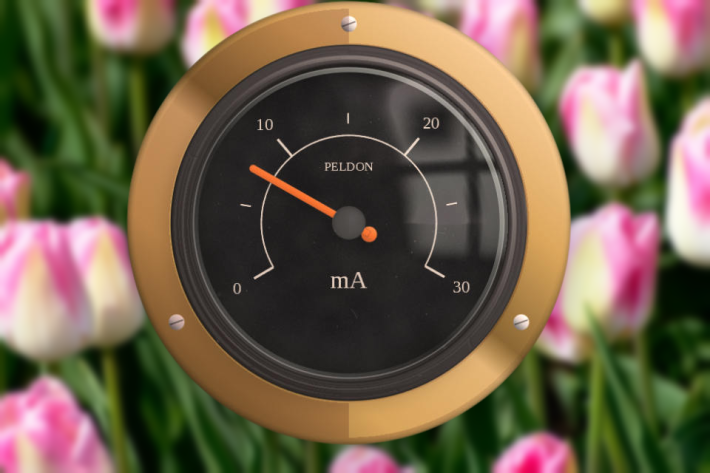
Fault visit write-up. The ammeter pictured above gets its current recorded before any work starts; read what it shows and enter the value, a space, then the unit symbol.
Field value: 7.5 mA
